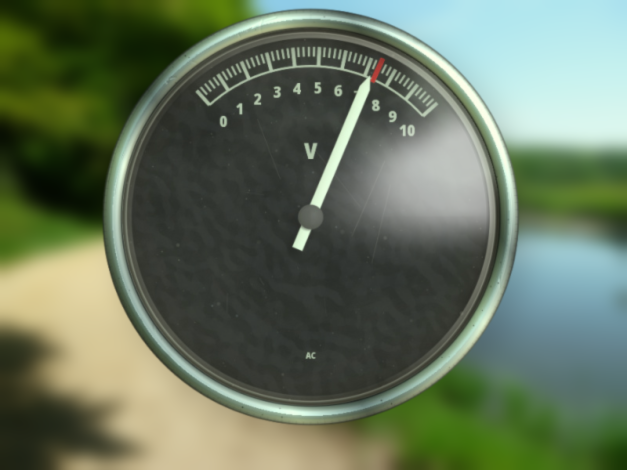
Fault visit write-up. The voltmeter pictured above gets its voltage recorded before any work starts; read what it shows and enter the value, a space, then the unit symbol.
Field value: 7.2 V
